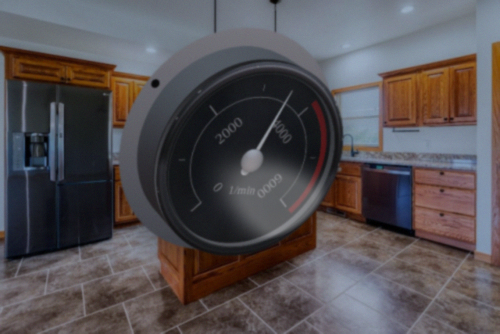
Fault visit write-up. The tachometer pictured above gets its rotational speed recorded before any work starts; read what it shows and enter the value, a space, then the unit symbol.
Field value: 3500 rpm
